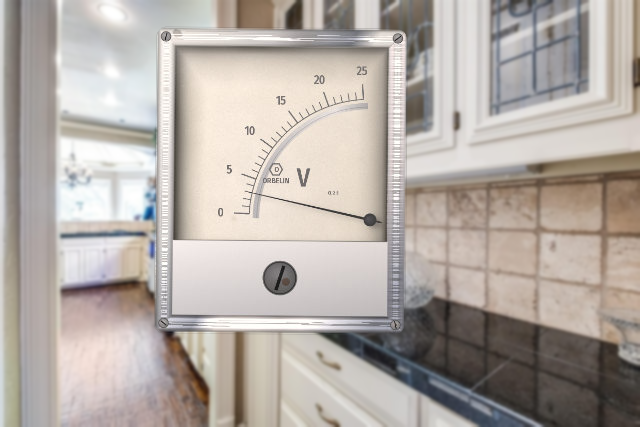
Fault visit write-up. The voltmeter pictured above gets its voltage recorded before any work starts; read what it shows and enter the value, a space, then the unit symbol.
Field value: 3 V
